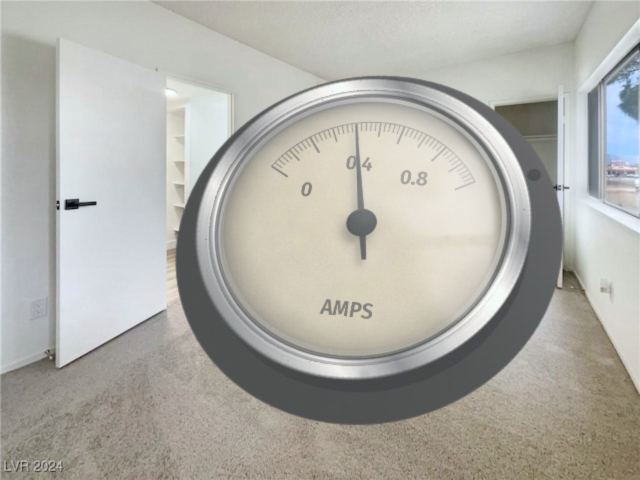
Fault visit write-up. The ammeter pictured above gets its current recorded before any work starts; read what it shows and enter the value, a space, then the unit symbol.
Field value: 0.4 A
